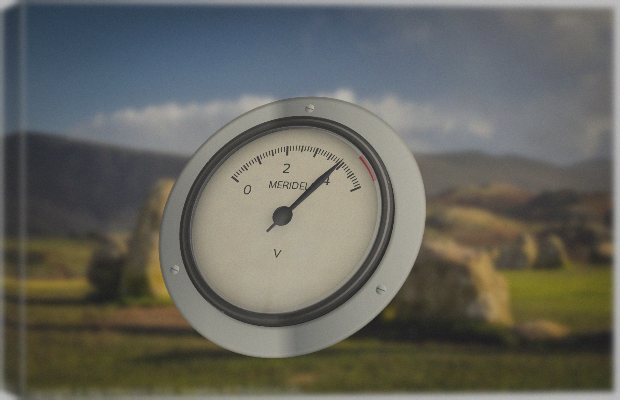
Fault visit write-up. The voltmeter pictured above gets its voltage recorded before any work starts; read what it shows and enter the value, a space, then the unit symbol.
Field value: 4 V
